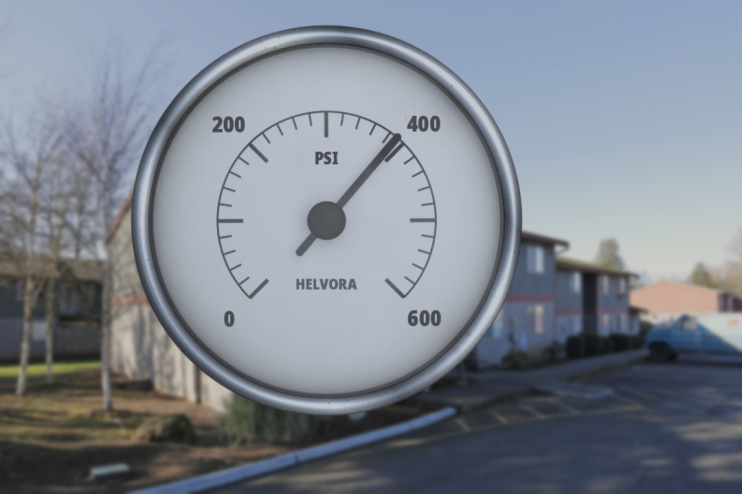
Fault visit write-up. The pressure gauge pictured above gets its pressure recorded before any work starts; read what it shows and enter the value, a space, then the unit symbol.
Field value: 390 psi
